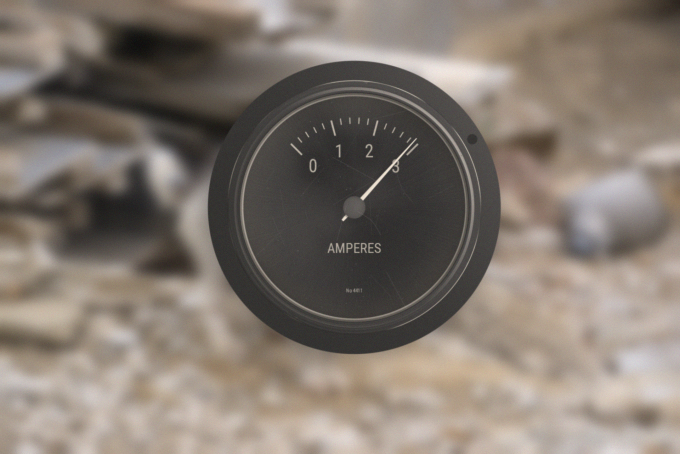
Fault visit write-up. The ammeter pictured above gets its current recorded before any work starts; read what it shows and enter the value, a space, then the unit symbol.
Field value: 2.9 A
